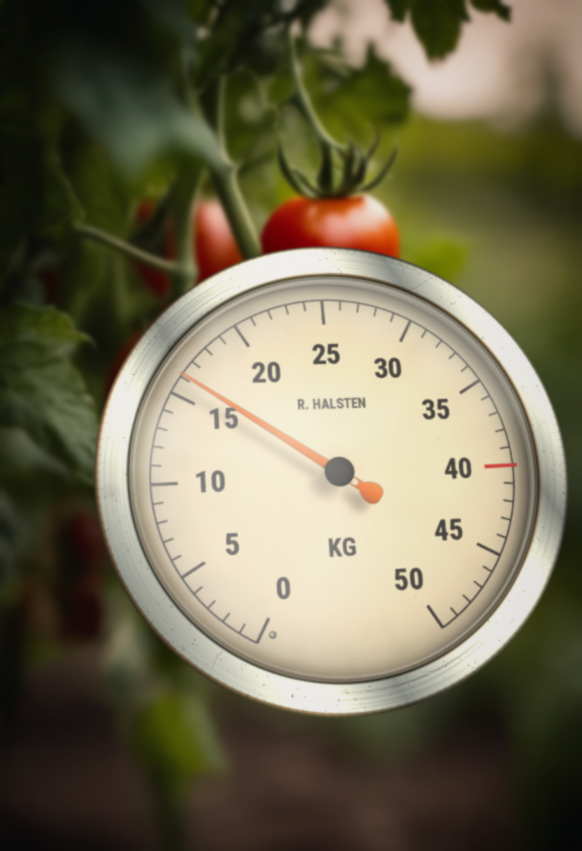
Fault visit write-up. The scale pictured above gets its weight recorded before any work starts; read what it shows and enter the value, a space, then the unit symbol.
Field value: 16 kg
